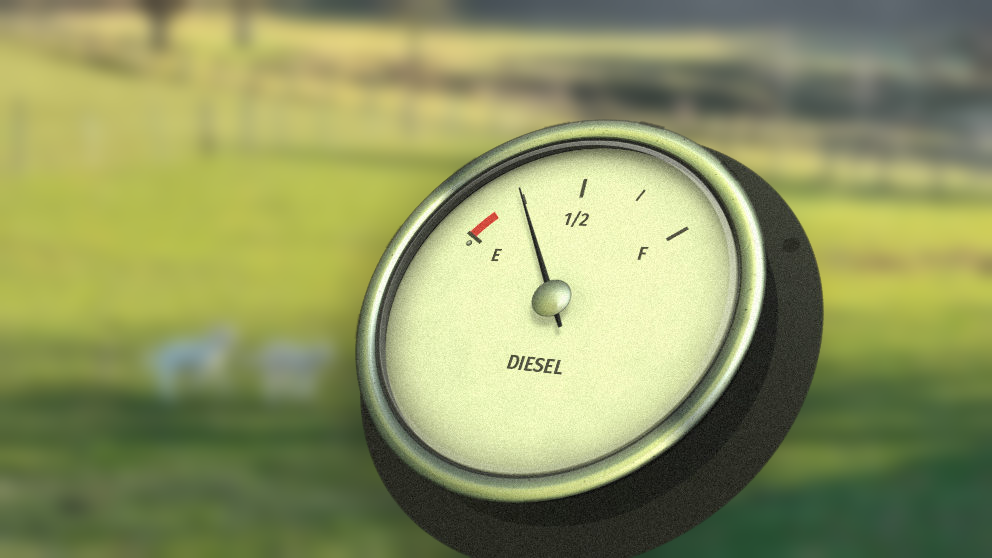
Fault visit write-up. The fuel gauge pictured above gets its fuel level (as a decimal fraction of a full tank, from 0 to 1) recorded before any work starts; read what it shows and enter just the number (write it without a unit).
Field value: 0.25
